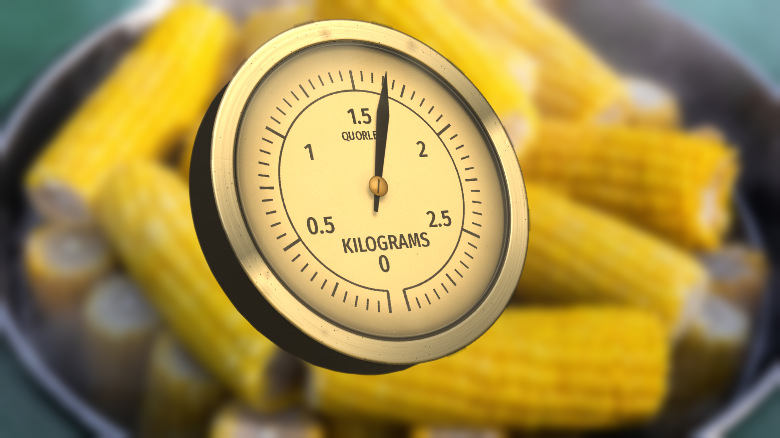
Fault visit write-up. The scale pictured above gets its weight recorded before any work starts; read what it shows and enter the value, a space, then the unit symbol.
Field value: 1.65 kg
